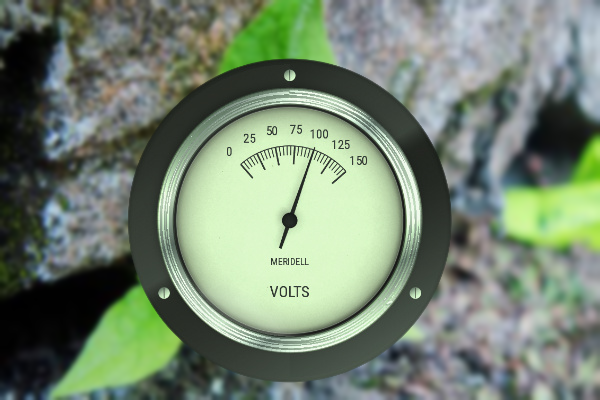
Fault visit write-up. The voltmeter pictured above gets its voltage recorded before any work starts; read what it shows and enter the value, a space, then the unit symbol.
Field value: 100 V
